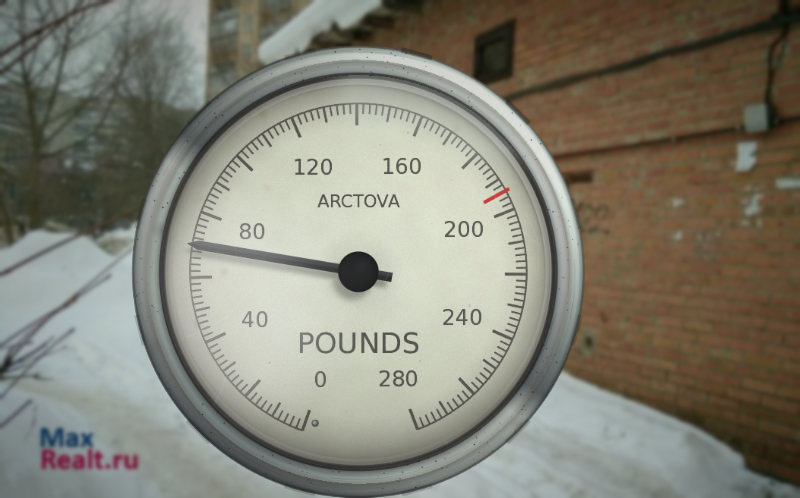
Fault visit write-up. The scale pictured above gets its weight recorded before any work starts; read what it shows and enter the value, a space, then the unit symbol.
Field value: 70 lb
